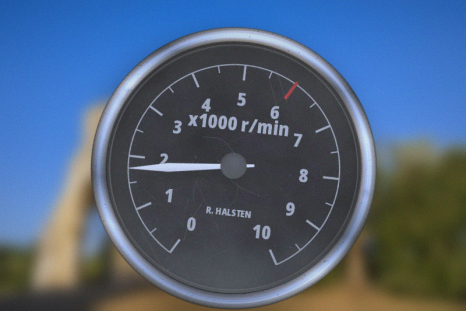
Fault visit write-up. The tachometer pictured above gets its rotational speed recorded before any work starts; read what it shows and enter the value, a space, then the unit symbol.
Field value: 1750 rpm
